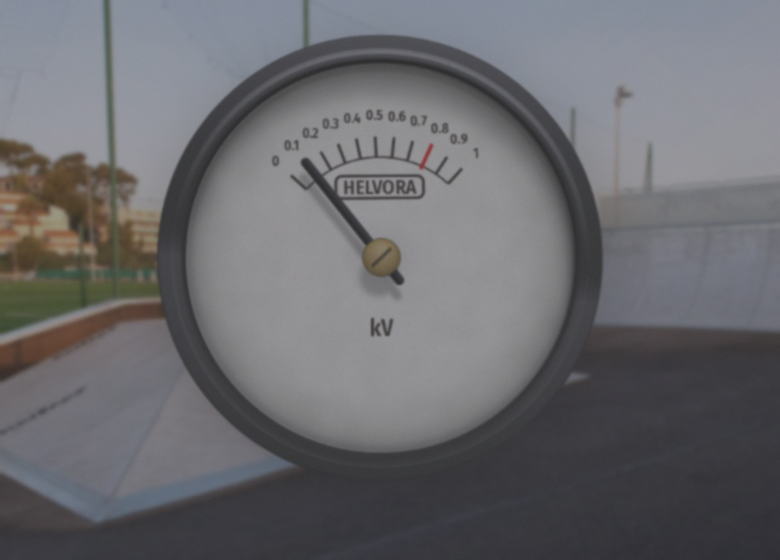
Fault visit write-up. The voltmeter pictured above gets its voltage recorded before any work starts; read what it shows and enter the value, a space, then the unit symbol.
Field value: 0.1 kV
